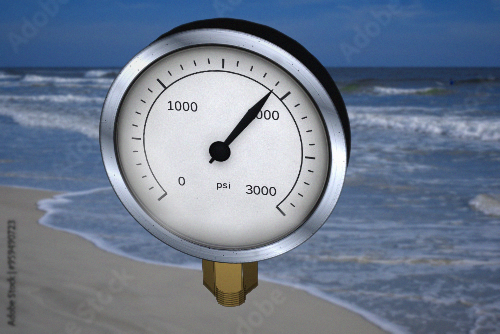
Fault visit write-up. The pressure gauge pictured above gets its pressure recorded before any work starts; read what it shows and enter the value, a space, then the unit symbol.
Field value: 1900 psi
